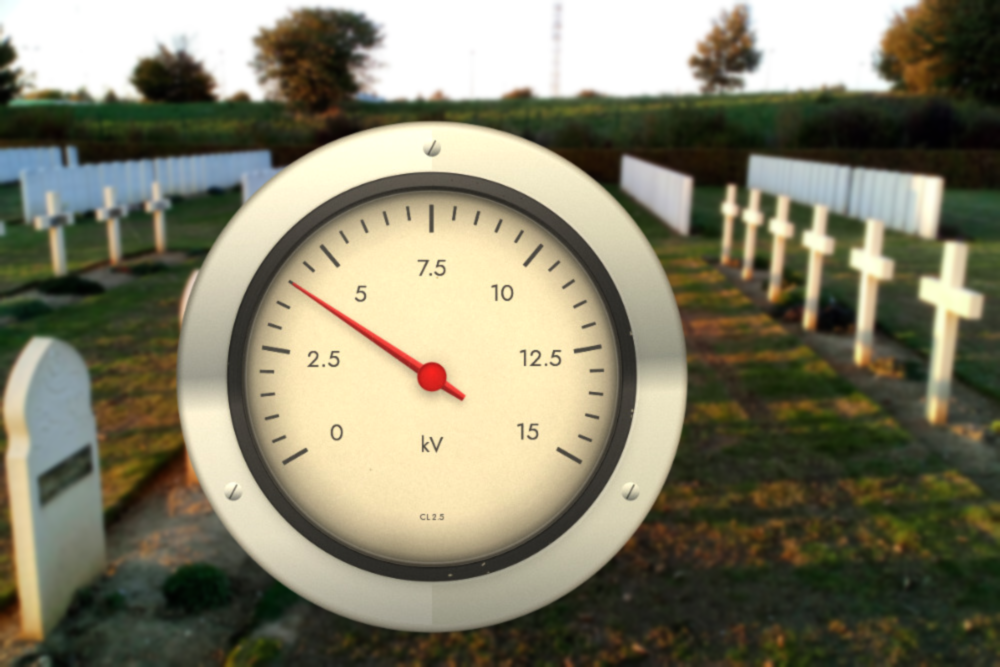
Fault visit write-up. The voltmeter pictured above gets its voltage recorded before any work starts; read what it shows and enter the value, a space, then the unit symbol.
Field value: 4 kV
